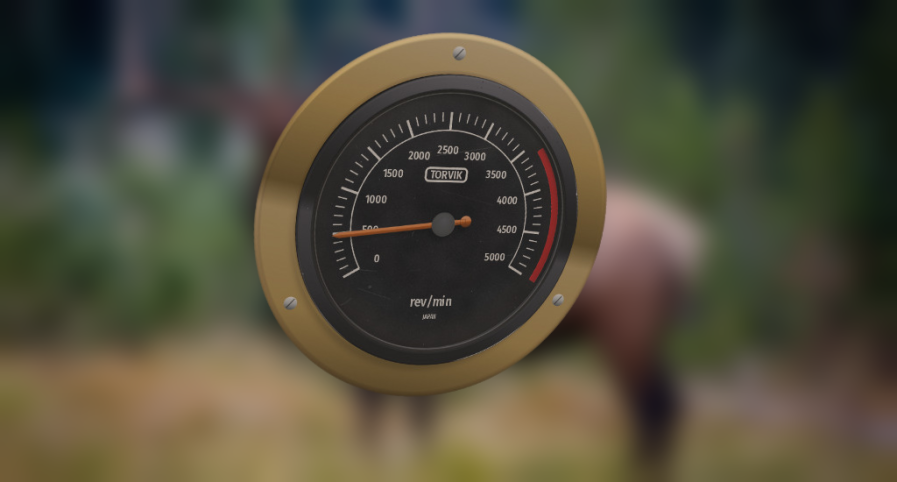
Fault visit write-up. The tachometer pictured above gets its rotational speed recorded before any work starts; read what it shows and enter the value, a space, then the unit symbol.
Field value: 500 rpm
